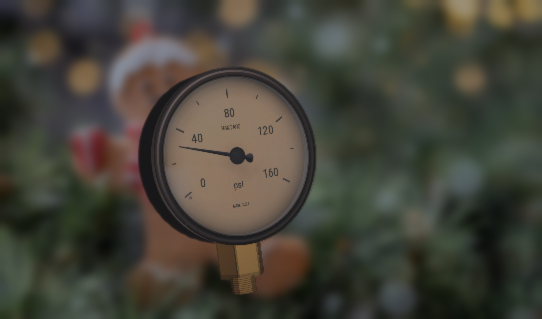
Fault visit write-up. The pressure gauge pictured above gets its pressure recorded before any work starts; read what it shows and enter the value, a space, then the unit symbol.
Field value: 30 psi
